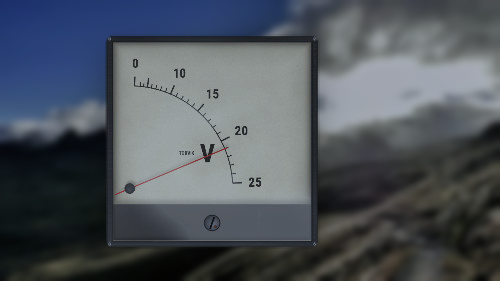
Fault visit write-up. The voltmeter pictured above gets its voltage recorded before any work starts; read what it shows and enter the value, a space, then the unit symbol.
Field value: 21 V
